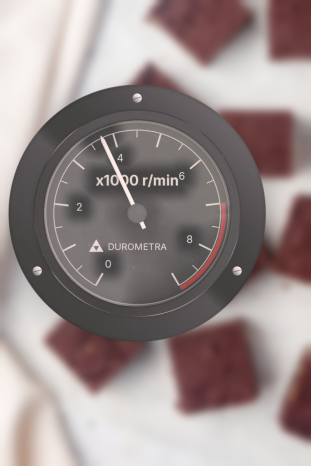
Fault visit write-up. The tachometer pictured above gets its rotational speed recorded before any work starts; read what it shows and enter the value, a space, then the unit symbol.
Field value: 3750 rpm
